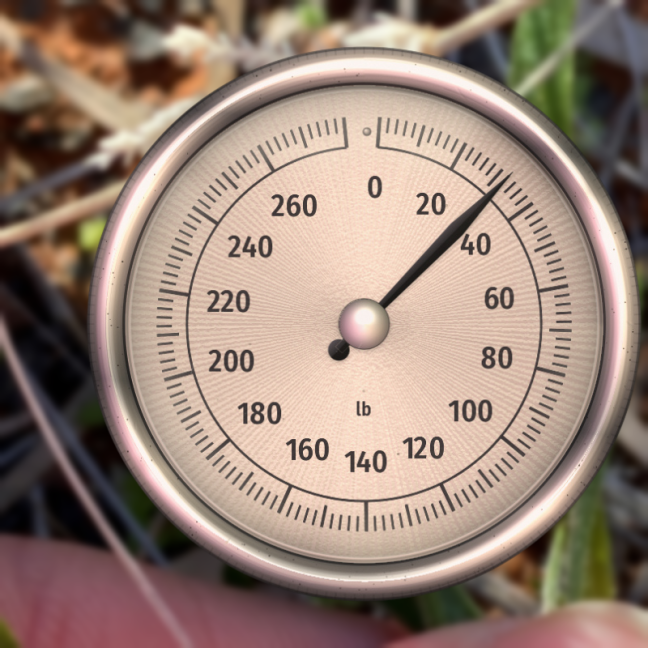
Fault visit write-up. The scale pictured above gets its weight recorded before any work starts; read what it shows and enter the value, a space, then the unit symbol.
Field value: 32 lb
